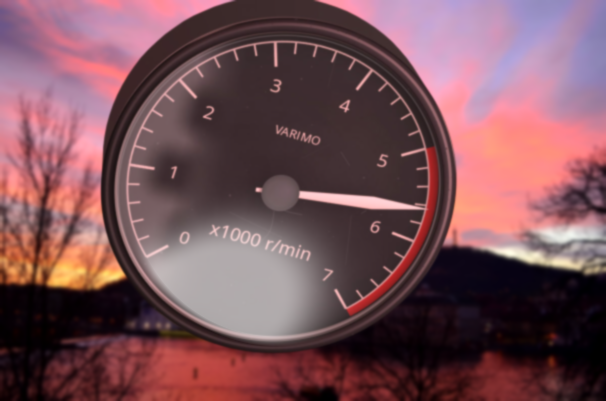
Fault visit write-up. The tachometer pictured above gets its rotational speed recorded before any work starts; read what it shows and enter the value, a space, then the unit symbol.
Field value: 5600 rpm
